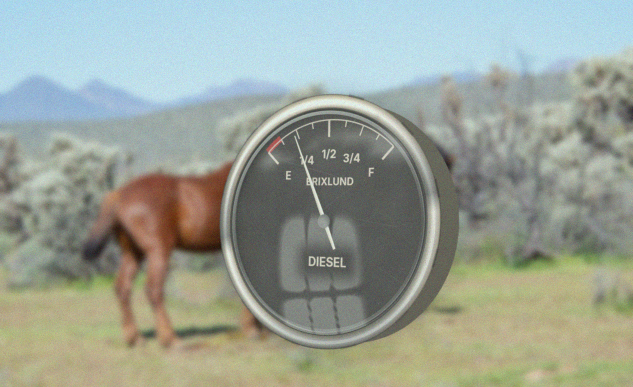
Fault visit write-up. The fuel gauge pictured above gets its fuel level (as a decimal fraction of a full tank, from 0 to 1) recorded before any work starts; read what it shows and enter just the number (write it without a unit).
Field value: 0.25
